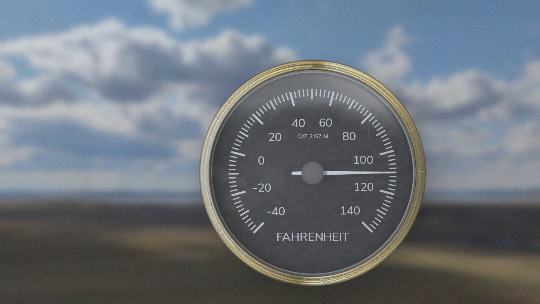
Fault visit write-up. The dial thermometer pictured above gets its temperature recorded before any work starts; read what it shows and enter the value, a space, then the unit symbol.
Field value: 110 °F
